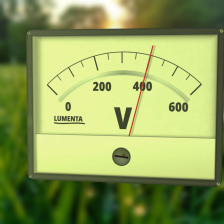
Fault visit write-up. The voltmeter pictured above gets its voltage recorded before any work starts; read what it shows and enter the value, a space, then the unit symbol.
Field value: 400 V
